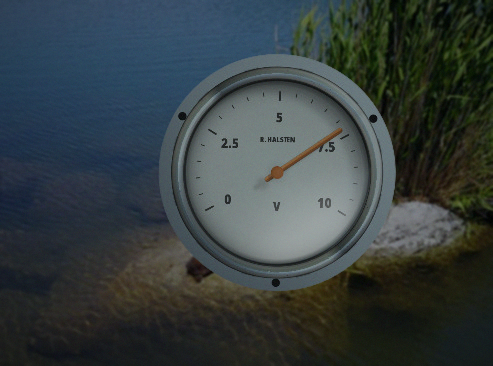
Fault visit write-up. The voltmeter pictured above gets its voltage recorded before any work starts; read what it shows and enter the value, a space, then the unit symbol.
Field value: 7.25 V
